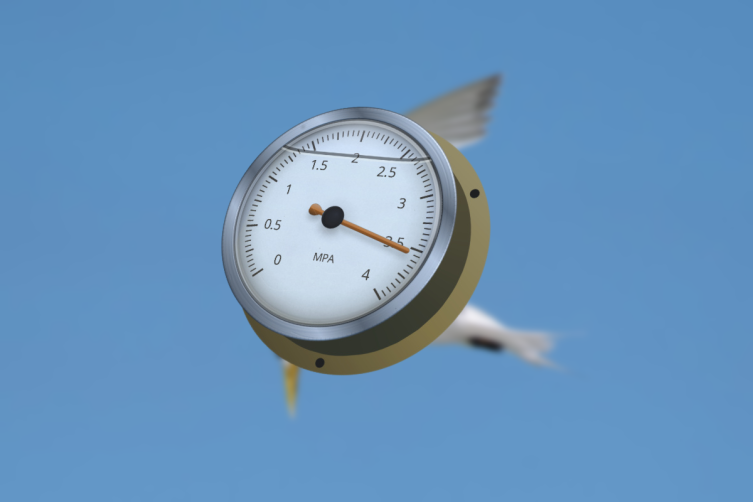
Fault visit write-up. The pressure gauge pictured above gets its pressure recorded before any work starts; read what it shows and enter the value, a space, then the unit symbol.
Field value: 3.55 MPa
